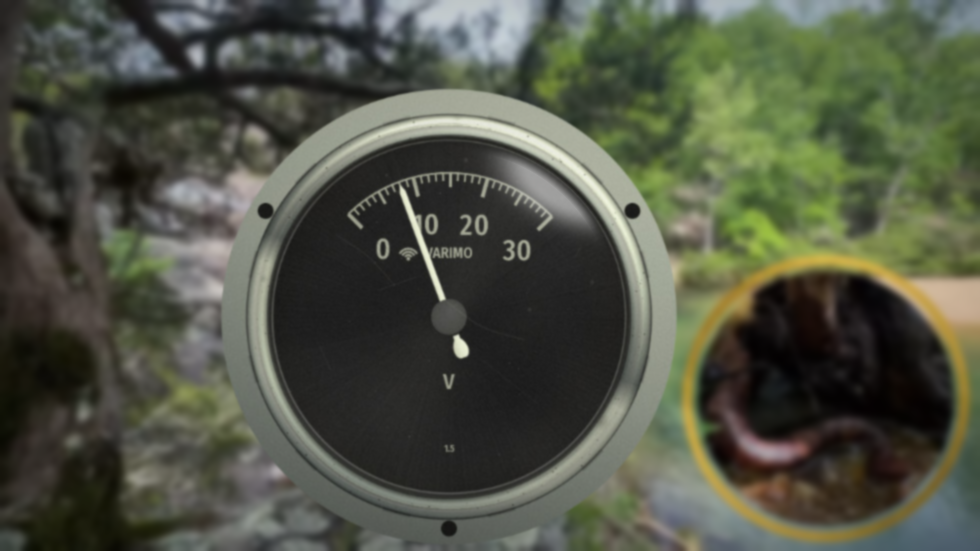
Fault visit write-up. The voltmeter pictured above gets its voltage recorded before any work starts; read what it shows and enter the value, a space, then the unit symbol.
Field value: 8 V
